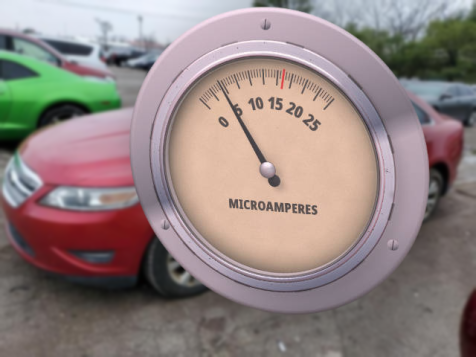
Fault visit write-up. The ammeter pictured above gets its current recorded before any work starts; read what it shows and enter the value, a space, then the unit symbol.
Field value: 5 µA
